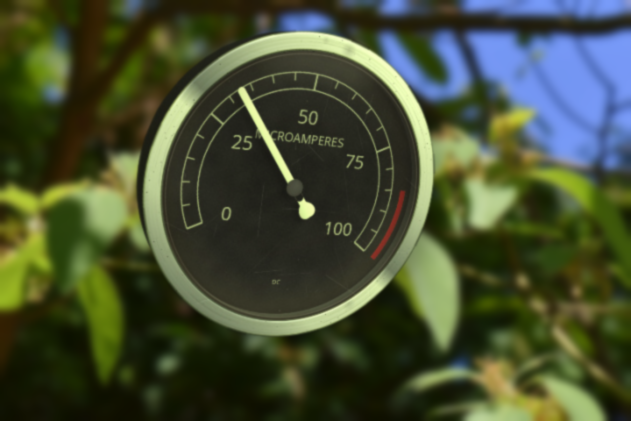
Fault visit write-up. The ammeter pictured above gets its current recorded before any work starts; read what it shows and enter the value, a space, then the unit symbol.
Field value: 32.5 µA
